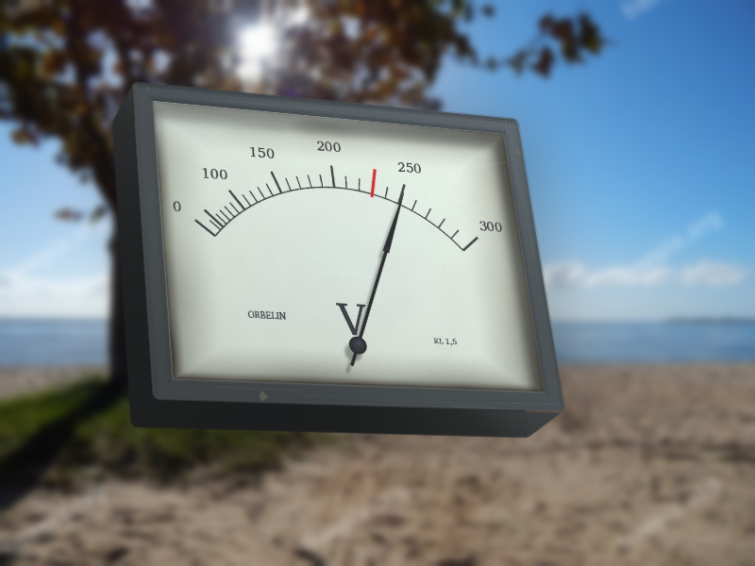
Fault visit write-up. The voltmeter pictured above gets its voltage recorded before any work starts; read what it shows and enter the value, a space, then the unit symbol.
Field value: 250 V
